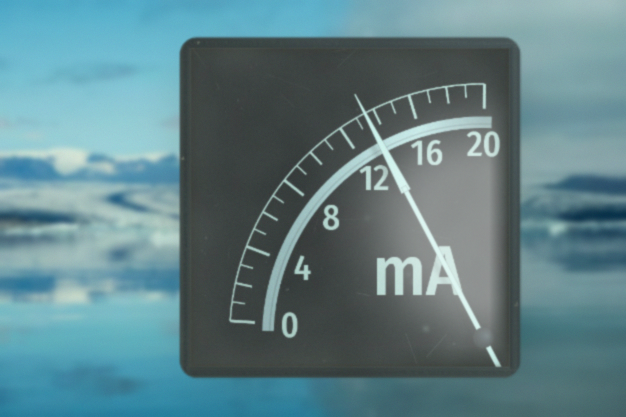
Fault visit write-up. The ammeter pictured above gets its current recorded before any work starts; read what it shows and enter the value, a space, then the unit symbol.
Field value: 13.5 mA
